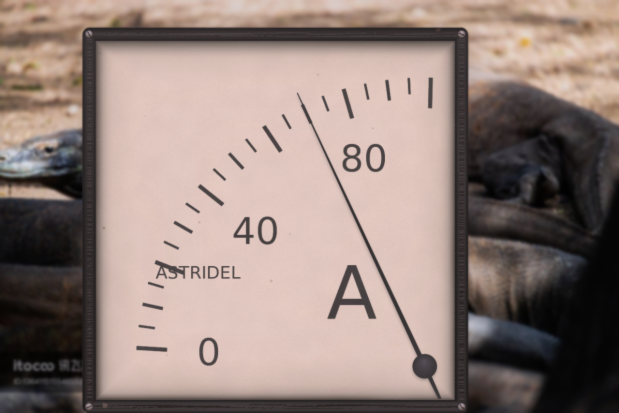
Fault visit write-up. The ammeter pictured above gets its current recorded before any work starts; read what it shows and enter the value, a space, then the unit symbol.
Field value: 70 A
